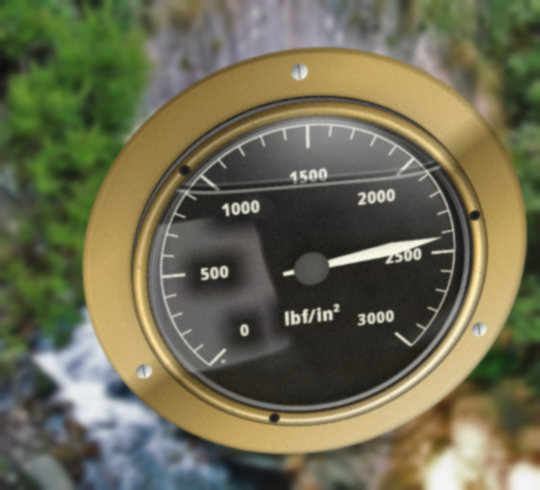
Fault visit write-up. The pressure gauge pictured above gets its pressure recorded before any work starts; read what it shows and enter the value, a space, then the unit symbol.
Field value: 2400 psi
